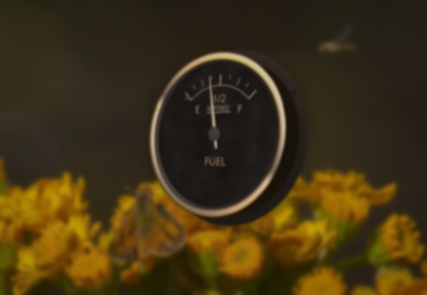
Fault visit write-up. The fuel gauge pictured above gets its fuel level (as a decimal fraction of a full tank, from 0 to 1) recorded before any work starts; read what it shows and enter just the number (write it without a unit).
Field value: 0.375
